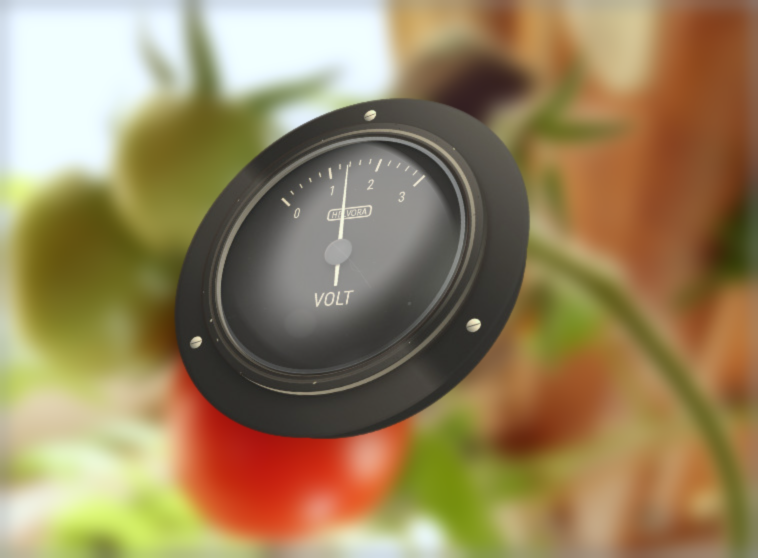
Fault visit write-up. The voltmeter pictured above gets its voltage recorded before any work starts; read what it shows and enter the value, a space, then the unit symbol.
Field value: 1.4 V
